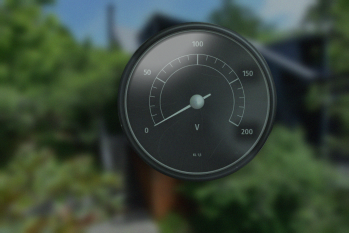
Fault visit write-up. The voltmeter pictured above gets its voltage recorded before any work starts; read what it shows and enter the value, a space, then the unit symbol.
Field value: 0 V
